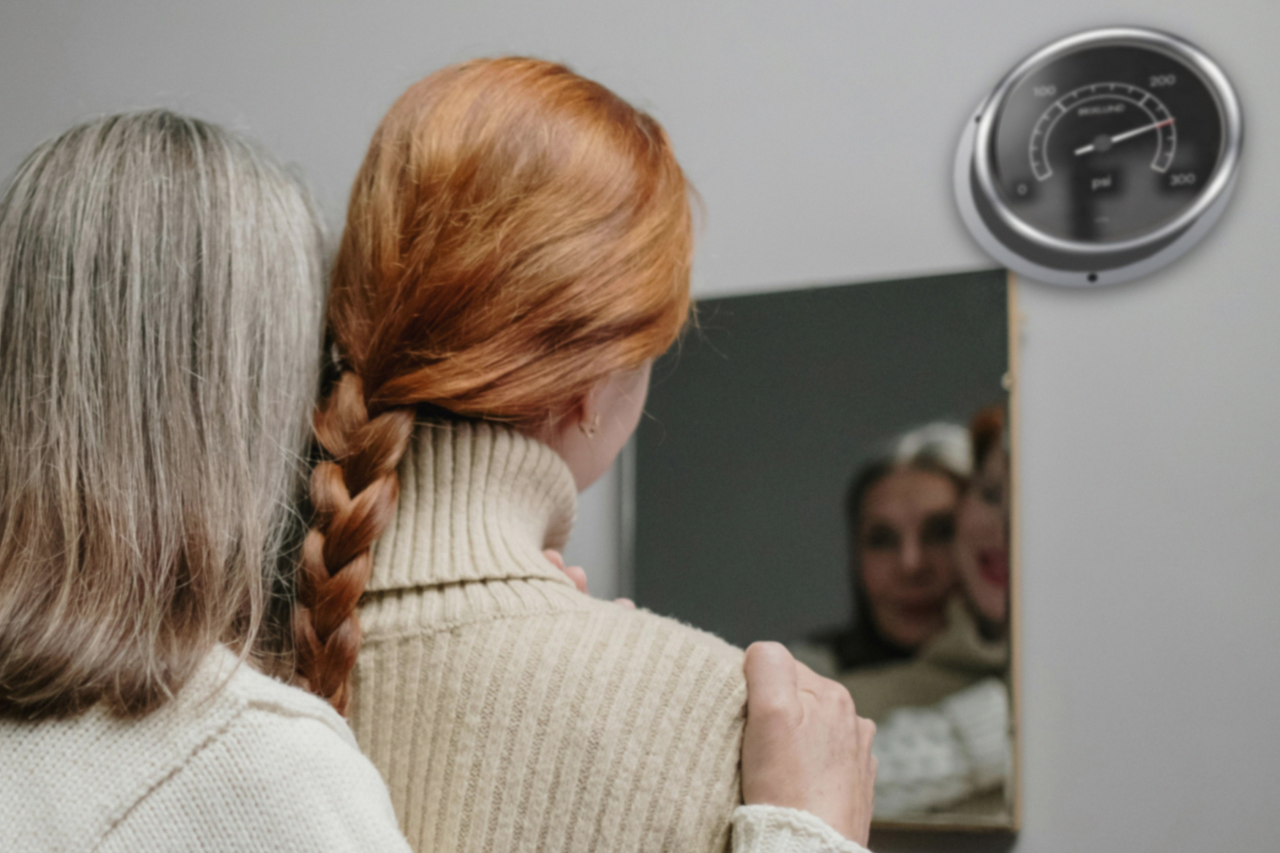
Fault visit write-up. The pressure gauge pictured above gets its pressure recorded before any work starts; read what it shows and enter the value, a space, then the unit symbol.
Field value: 240 psi
